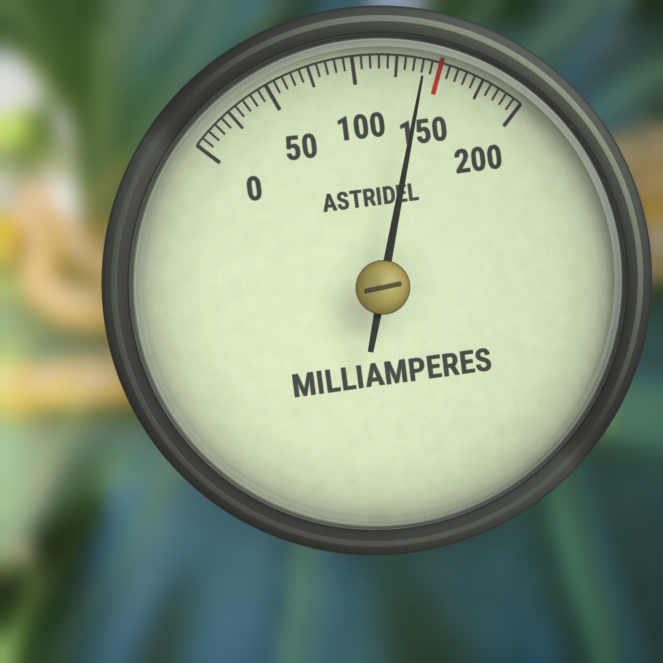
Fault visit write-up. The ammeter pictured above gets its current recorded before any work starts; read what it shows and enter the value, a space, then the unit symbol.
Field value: 140 mA
